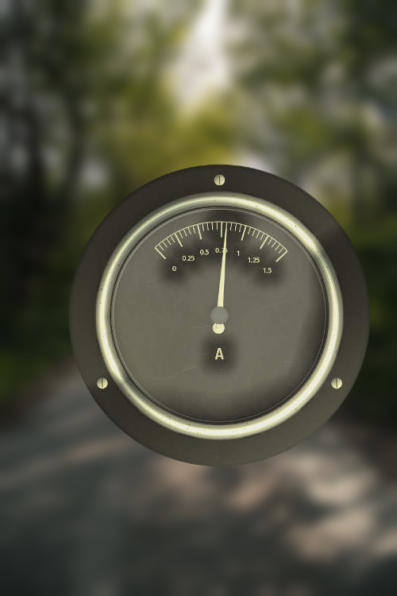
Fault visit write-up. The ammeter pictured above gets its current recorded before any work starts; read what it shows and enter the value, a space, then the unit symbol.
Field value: 0.8 A
